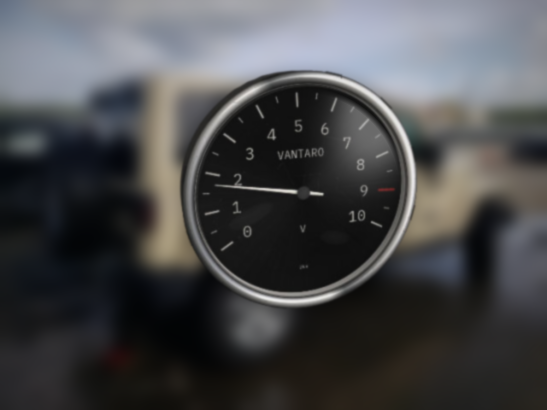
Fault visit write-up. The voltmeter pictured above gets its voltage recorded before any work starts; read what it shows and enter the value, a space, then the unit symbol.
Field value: 1.75 V
